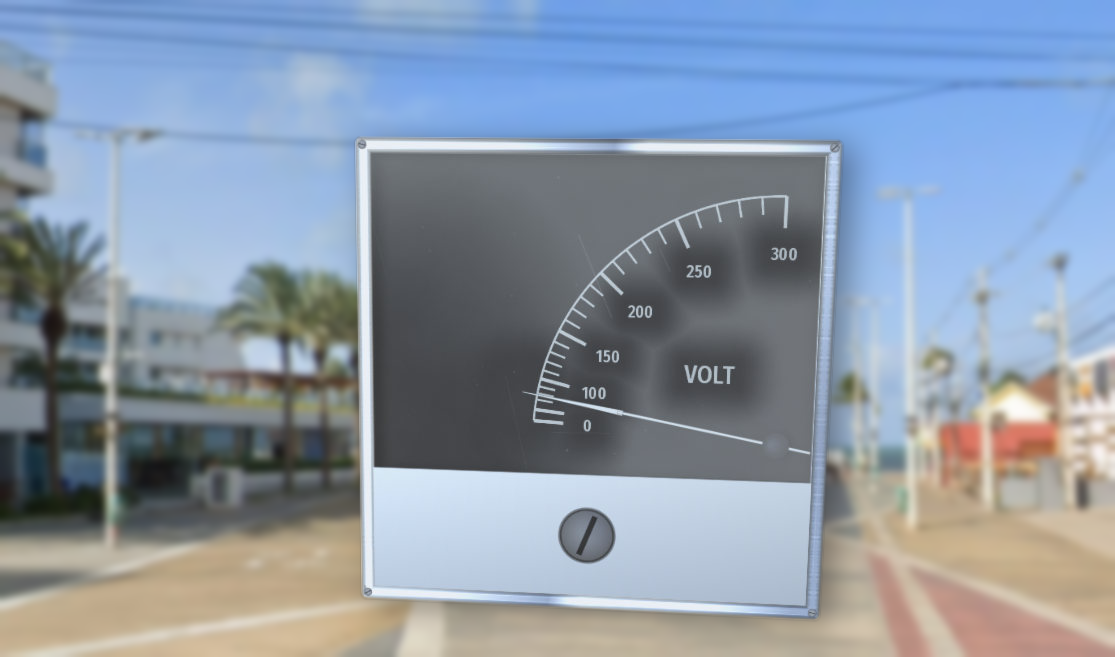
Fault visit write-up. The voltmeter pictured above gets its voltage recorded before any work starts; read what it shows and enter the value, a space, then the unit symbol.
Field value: 80 V
